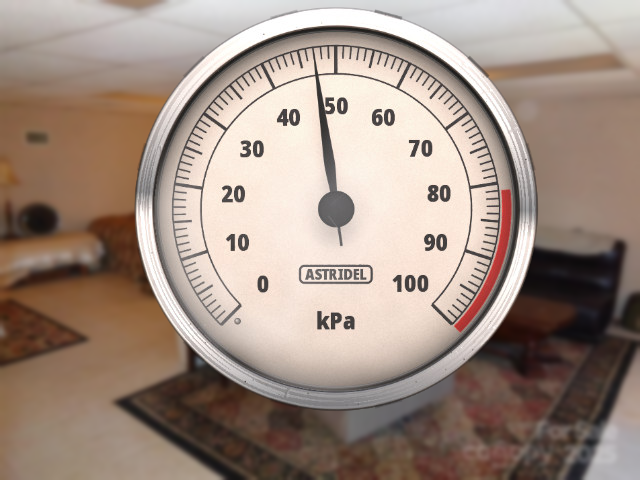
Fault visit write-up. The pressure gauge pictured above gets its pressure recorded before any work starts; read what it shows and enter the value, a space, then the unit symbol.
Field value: 47 kPa
